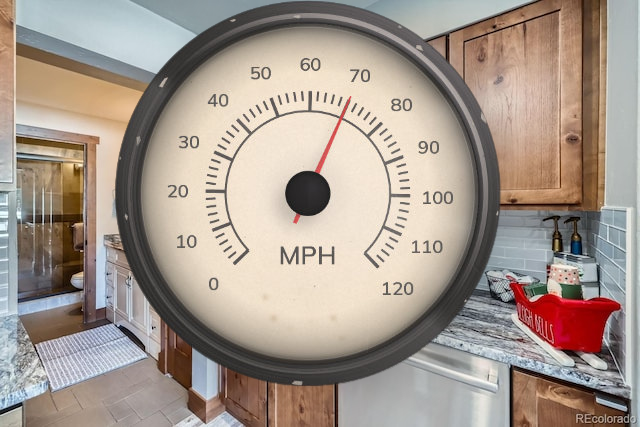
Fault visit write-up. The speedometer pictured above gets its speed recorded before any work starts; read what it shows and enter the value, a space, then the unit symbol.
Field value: 70 mph
